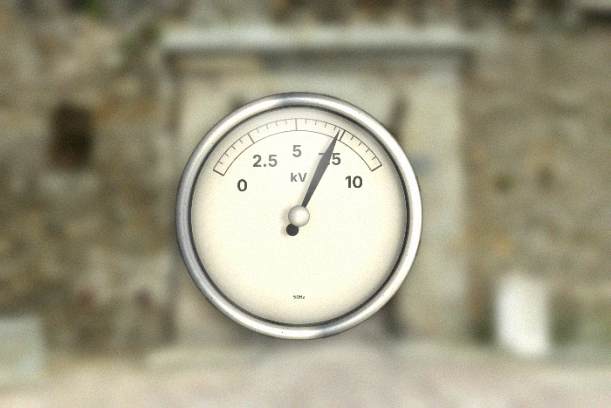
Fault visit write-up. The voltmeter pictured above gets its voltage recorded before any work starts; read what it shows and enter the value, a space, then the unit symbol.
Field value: 7.25 kV
